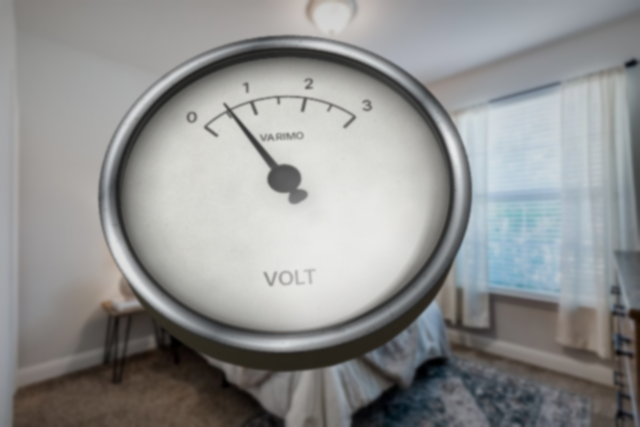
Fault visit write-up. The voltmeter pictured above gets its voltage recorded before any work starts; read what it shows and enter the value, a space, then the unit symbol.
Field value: 0.5 V
